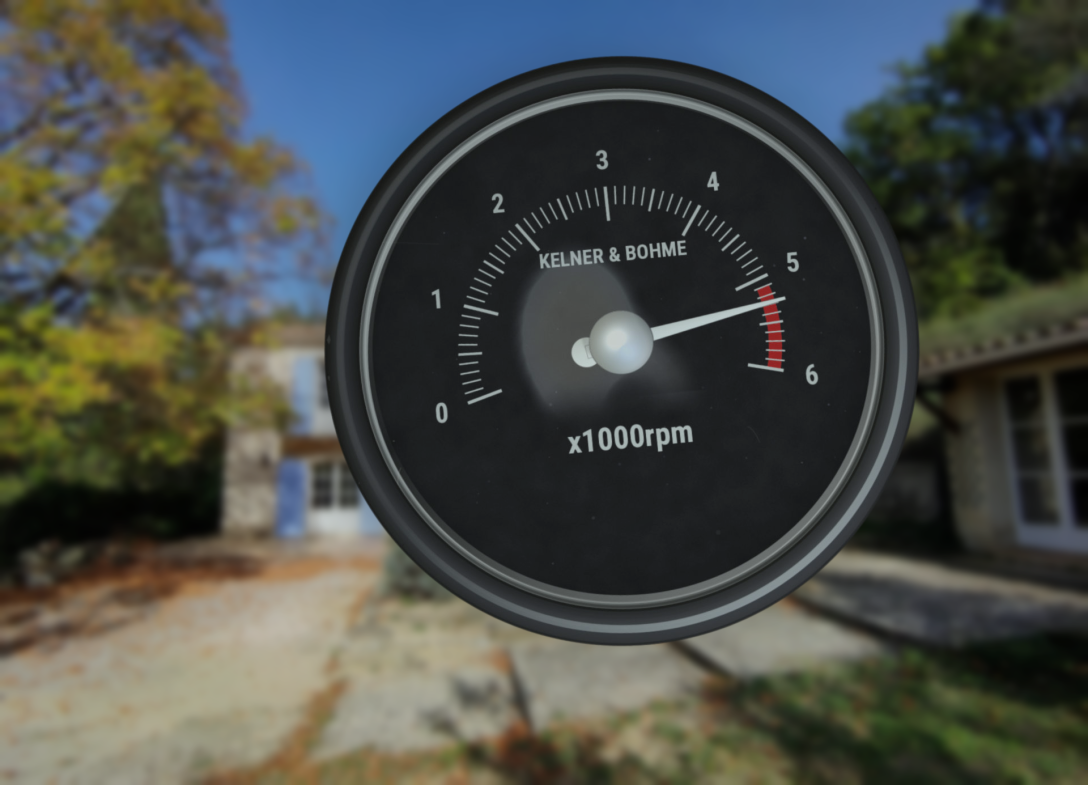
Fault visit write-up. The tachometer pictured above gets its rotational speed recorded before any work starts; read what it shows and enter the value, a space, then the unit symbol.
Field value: 5300 rpm
